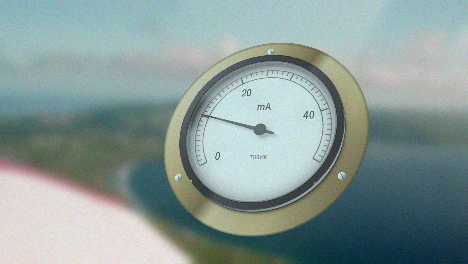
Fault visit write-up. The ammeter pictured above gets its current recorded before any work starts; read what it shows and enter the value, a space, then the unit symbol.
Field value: 10 mA
